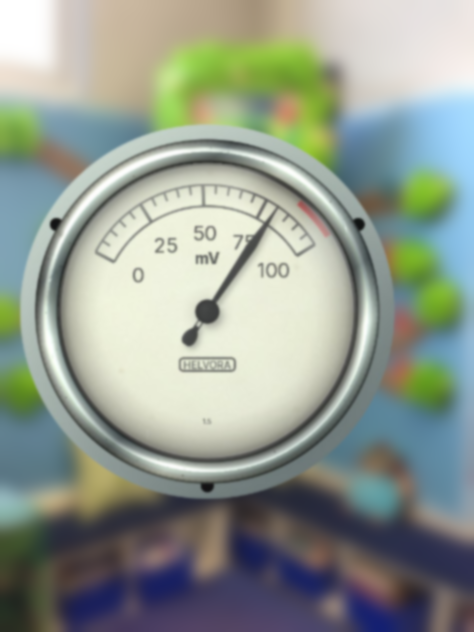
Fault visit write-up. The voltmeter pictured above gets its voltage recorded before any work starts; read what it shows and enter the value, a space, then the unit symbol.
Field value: 80 mV
